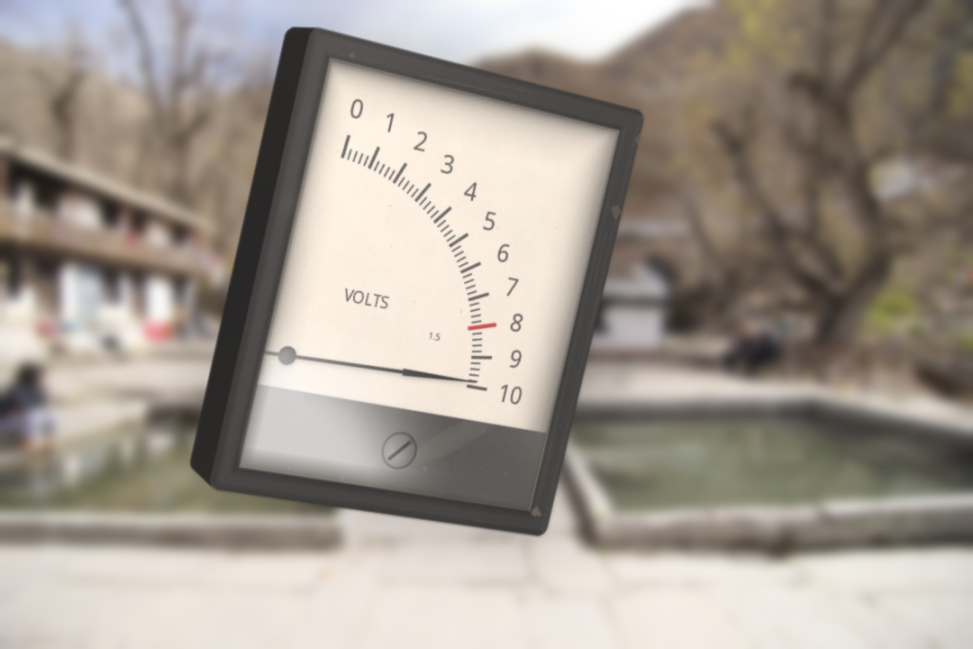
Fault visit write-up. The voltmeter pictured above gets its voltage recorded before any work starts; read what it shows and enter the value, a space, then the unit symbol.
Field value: 9.8 V
